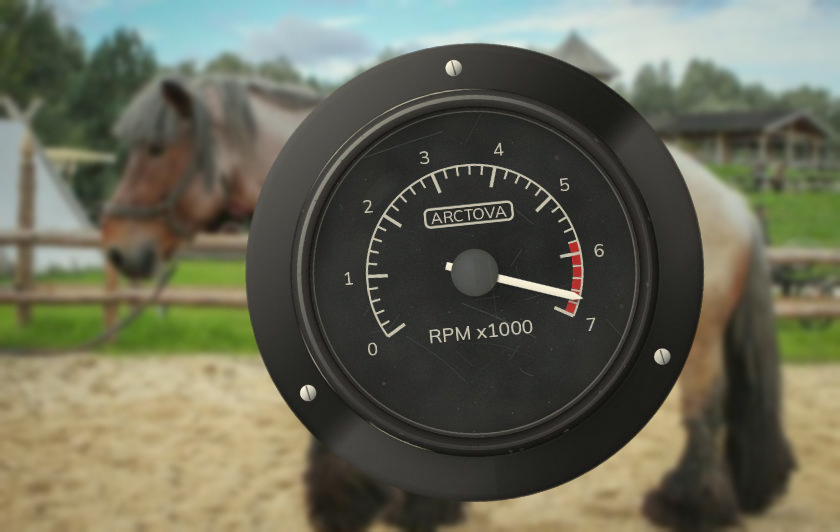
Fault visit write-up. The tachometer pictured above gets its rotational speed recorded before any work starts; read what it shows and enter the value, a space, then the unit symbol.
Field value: 6700 rpm
